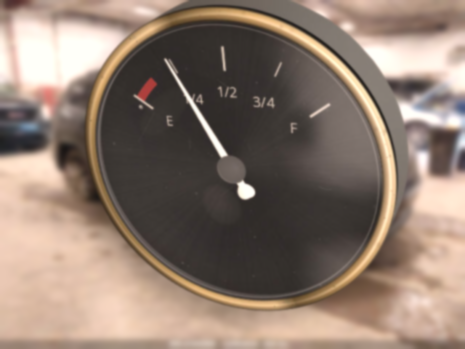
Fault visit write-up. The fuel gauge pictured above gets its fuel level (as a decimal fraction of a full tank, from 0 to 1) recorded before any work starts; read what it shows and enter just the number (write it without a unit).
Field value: 0.25
